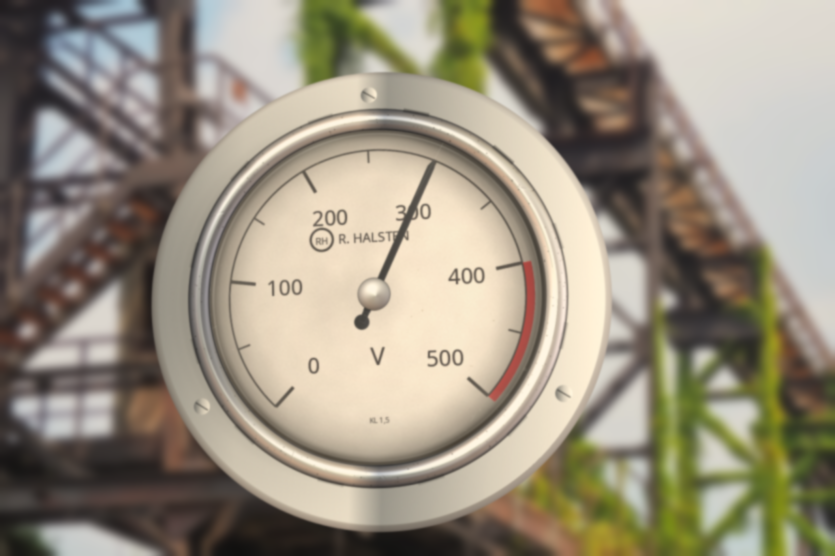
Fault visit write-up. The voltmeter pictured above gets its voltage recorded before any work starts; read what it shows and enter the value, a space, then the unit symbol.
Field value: 300 V
